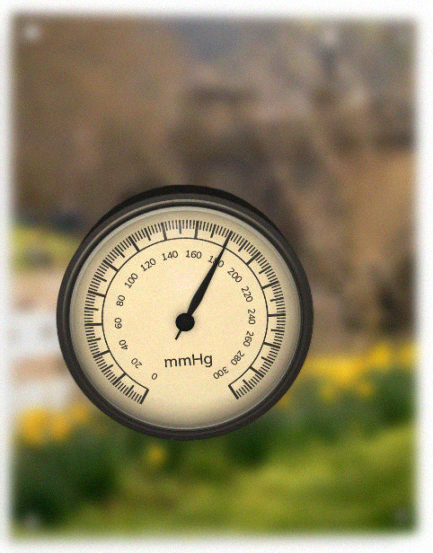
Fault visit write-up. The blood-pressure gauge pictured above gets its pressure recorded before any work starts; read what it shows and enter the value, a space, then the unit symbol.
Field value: 180 mmHg
